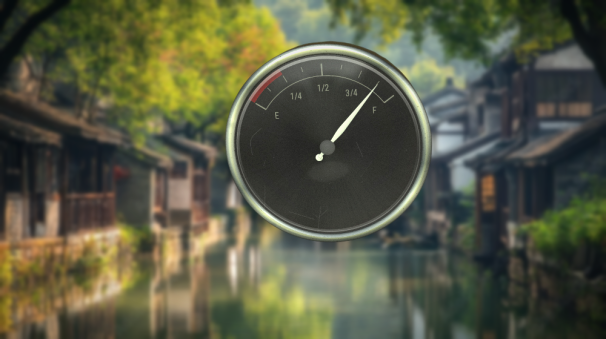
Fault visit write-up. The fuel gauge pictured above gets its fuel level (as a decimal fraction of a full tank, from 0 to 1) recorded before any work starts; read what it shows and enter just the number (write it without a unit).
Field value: 0.875
